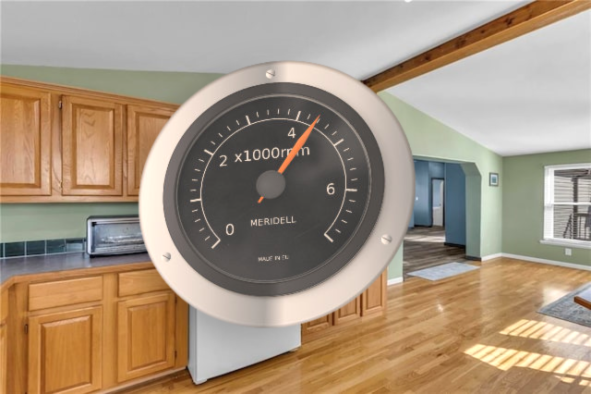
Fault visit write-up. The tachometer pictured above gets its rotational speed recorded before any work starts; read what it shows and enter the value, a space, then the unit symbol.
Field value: 4400 rpm
